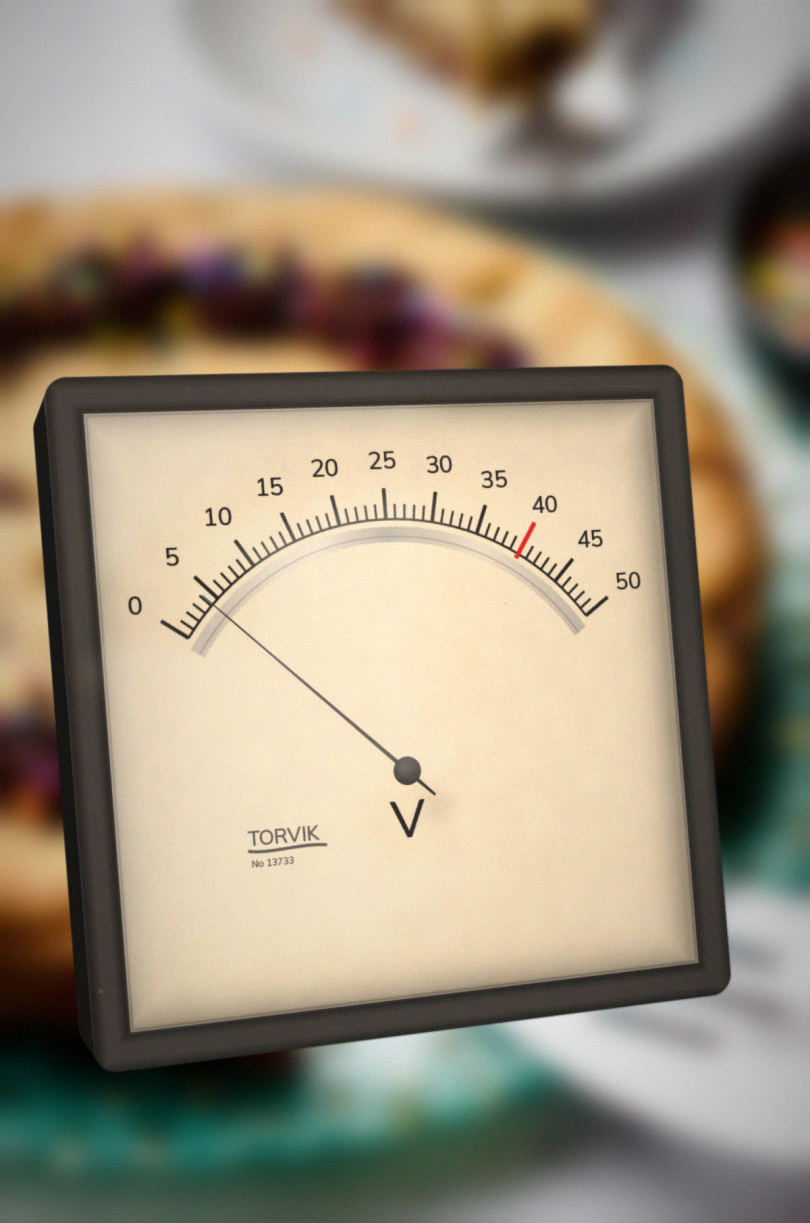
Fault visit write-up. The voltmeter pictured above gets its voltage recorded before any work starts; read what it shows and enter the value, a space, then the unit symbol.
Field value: 4 V
